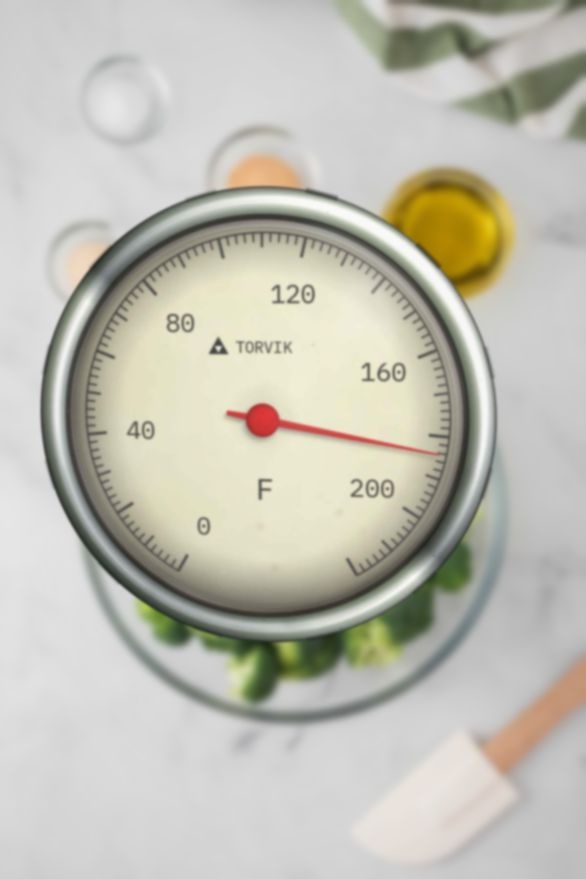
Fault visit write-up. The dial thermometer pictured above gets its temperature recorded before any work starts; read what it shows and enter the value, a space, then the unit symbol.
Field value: 184 °F
